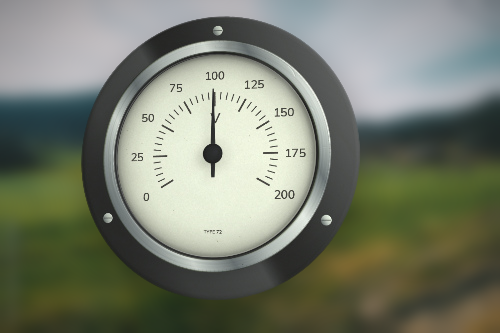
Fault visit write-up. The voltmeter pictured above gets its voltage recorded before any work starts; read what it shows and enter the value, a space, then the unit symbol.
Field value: 100 V
